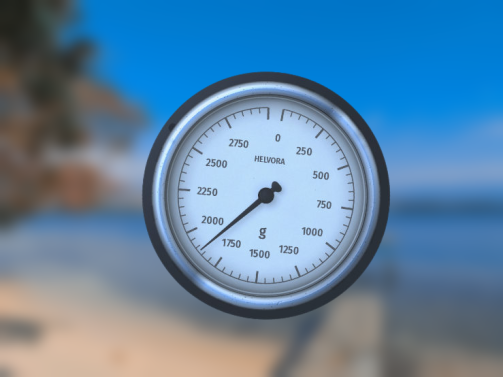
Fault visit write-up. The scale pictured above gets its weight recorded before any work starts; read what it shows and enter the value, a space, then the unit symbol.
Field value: 1875 g
